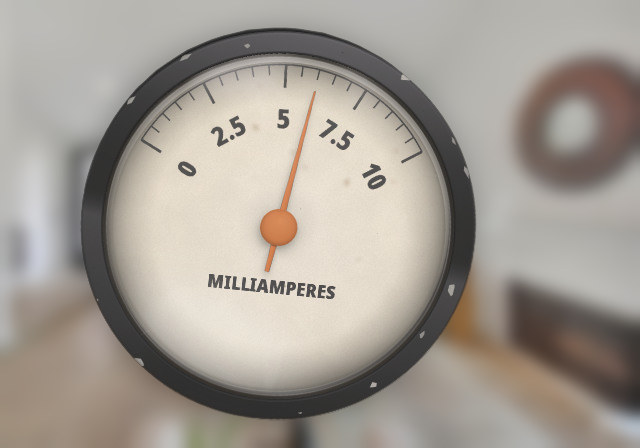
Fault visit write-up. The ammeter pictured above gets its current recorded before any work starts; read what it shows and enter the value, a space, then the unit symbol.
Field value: 6 mA
